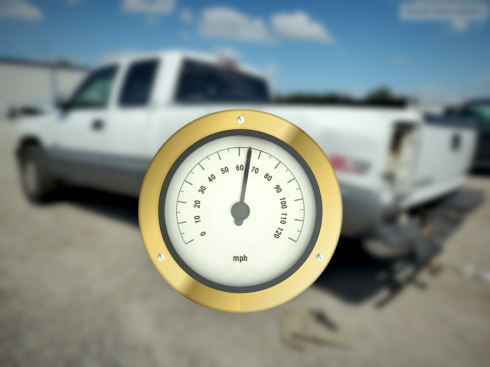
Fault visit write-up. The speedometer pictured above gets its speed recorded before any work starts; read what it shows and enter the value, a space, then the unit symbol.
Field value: 65 mph
